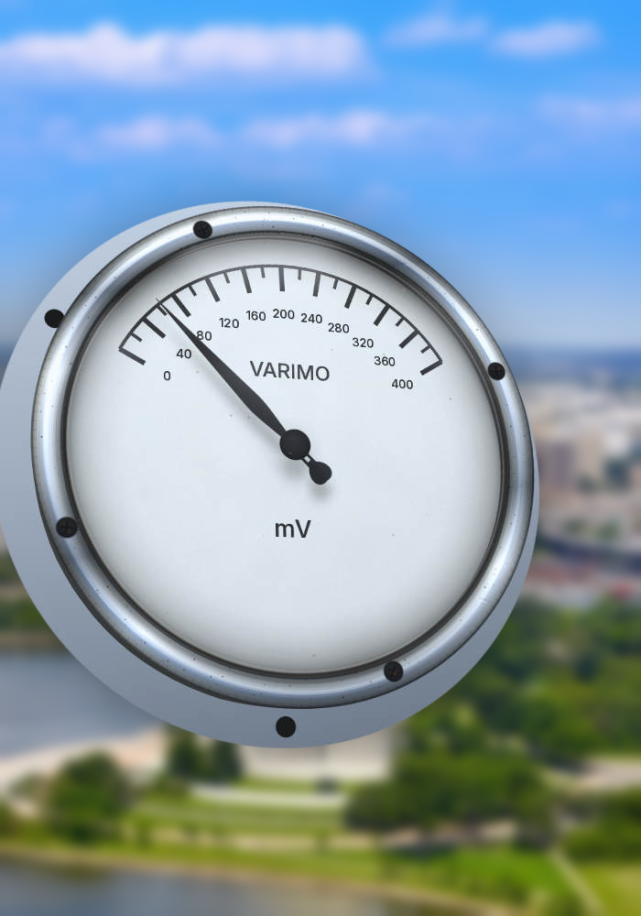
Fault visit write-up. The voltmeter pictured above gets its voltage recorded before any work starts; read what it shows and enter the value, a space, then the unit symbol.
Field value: 60 mV
